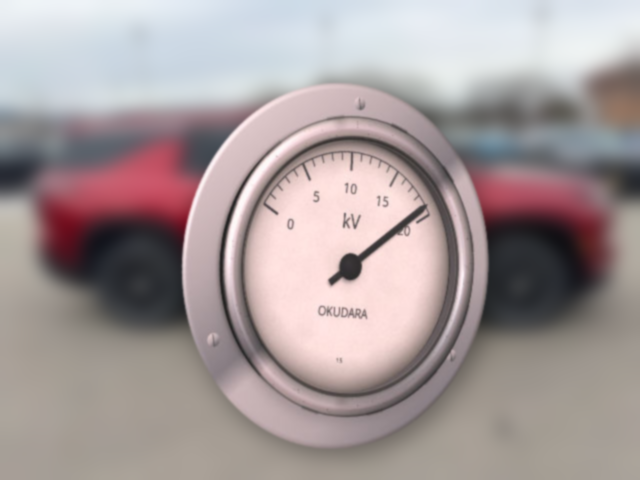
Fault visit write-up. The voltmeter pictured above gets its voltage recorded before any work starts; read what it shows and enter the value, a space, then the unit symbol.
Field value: 19 kV
